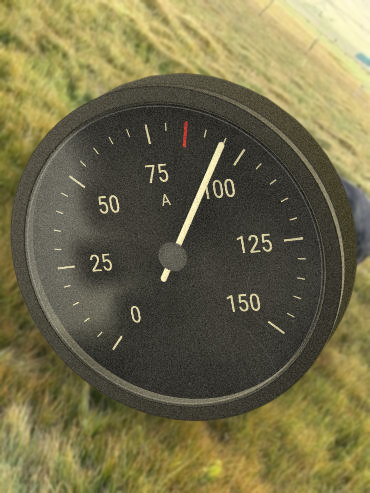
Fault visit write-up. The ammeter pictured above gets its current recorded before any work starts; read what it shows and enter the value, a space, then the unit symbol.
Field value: 95 A
